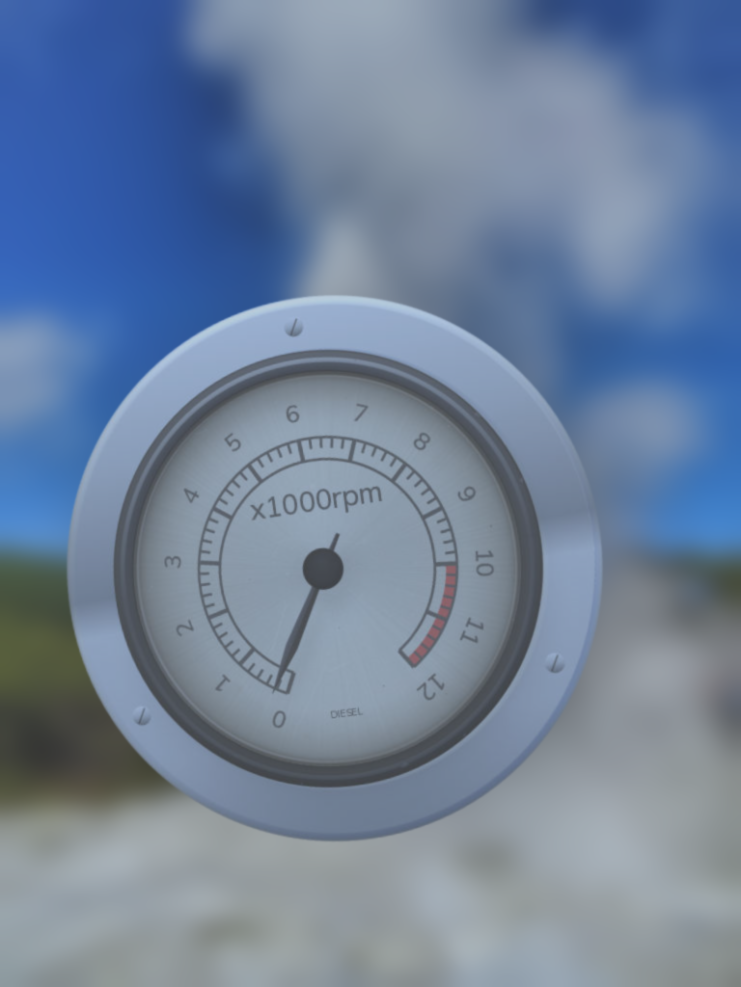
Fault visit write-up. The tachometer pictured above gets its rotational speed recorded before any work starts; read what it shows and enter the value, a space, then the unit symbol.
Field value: 200 rpm
